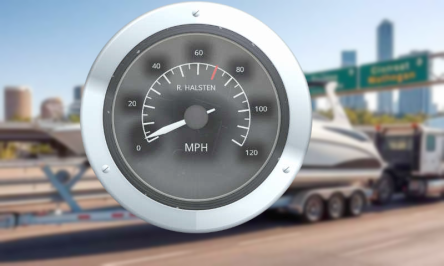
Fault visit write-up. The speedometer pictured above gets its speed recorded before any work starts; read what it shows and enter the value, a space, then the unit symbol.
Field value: 2.5 mph
